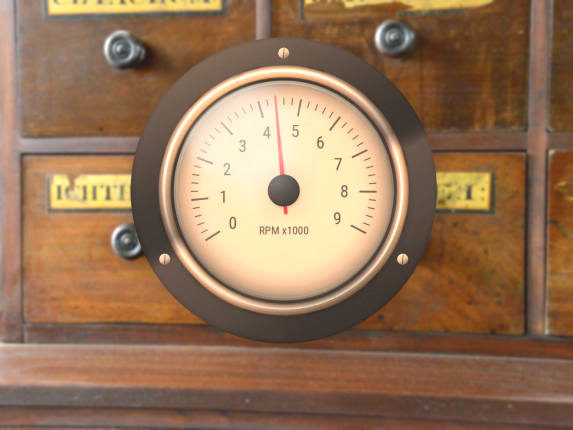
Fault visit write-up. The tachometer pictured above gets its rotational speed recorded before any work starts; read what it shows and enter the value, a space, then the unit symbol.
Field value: 4400 rpm
